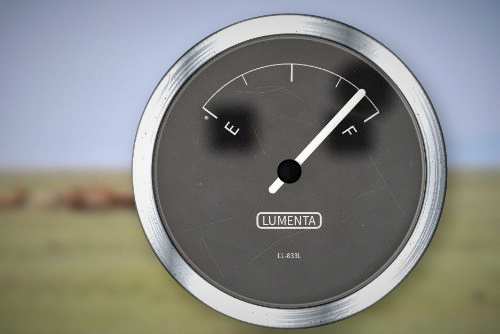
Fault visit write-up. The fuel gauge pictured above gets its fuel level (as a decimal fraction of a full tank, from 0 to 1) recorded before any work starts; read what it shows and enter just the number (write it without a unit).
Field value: 0.875
